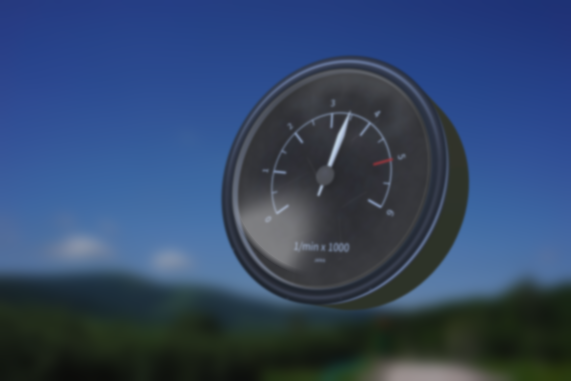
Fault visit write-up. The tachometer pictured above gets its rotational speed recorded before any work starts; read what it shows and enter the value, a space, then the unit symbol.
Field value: 3500 rpm
